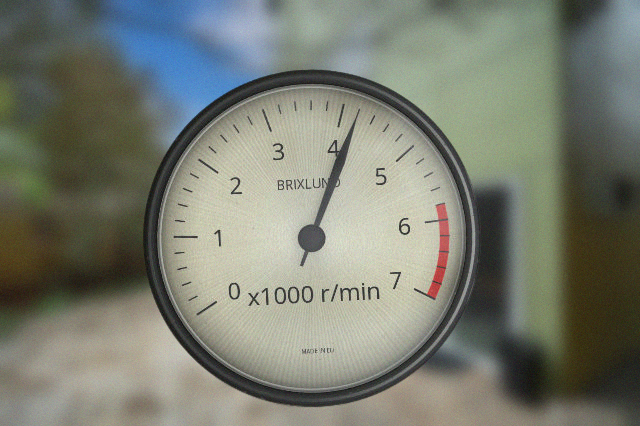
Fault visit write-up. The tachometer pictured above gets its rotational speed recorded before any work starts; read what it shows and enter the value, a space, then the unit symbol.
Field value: 4200 rpm
